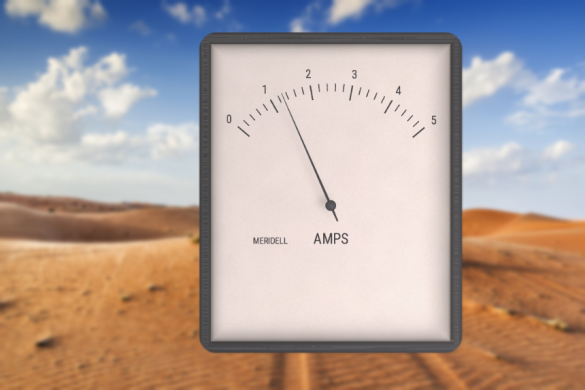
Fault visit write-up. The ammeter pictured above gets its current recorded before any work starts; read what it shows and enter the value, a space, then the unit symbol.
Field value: 1.3 A
